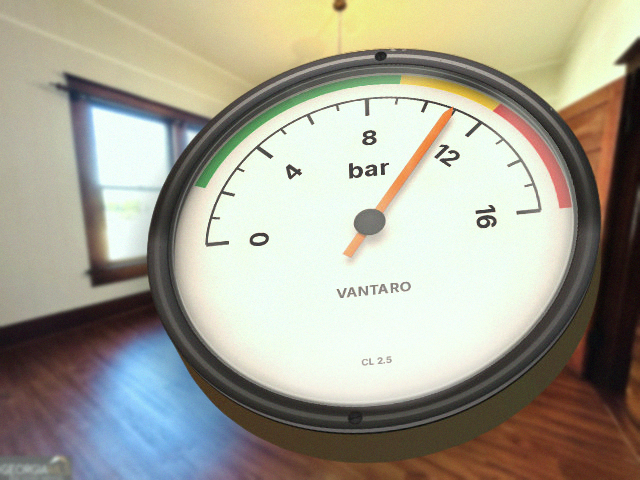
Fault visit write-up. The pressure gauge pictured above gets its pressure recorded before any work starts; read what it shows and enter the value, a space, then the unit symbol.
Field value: 11 bar
